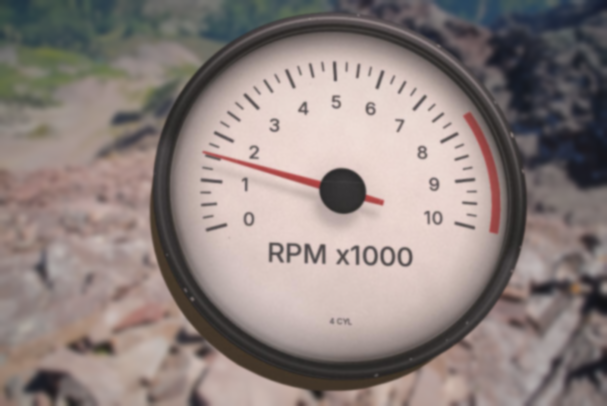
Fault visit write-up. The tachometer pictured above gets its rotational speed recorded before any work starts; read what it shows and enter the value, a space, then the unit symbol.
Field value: 1500 rpm
